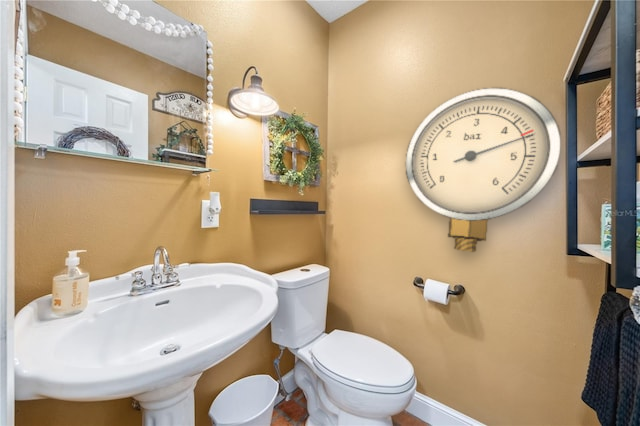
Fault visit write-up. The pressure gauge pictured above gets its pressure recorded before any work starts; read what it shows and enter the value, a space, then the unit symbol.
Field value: 4.5 bar
